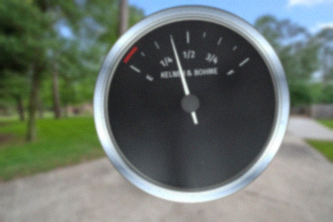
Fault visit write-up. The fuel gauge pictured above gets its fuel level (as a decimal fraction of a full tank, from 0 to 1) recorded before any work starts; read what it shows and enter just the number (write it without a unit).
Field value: 0.375
